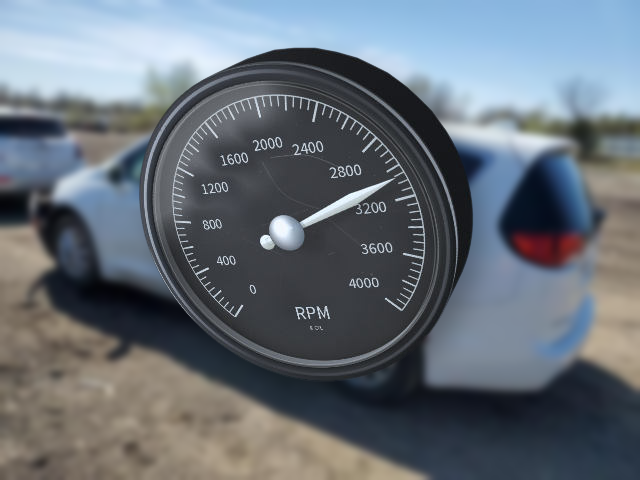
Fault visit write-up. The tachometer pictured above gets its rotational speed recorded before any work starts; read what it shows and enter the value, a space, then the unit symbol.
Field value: 3050 rpm
